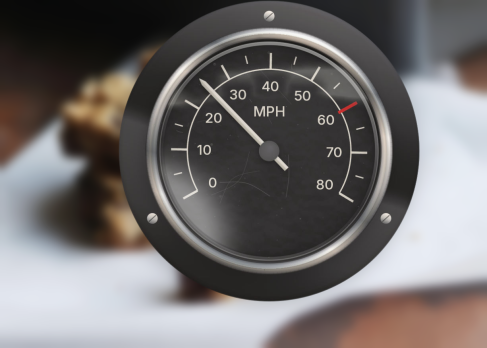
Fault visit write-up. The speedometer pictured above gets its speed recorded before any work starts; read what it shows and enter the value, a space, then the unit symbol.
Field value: 25 mph
